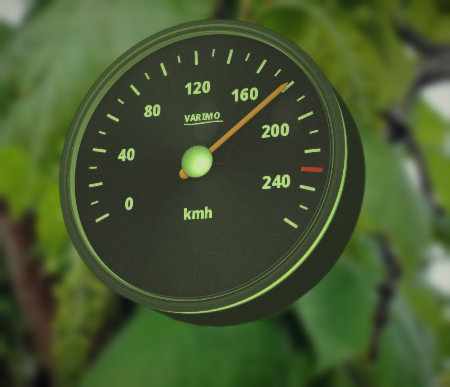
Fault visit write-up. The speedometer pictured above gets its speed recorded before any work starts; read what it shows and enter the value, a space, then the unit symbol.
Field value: 180 km/h
